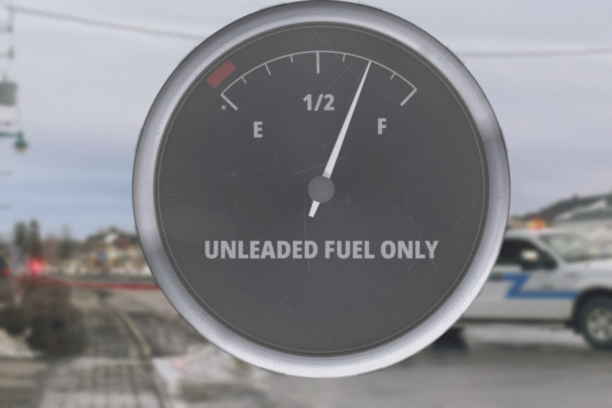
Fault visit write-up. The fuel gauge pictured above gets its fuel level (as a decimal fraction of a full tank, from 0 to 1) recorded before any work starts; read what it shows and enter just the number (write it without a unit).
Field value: 0.75
